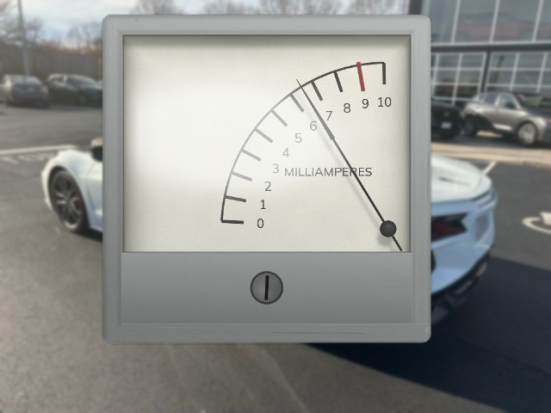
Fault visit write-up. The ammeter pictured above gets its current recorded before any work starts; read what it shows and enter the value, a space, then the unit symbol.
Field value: 6.5 mA
